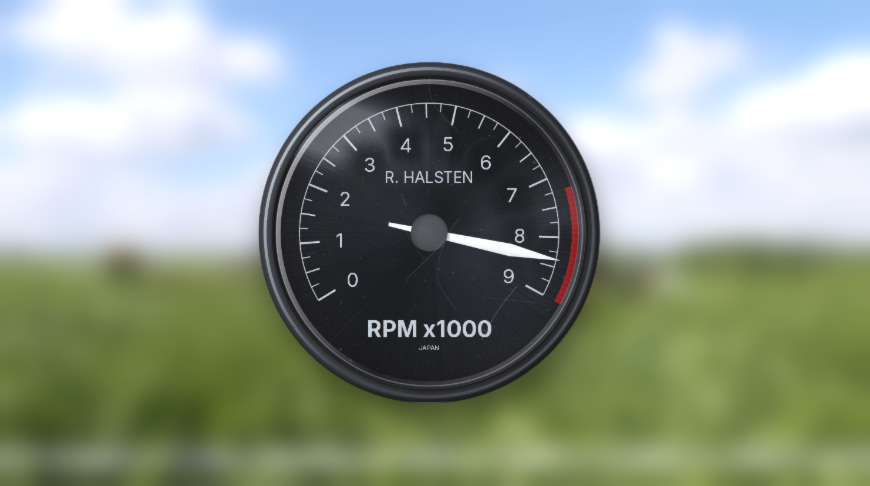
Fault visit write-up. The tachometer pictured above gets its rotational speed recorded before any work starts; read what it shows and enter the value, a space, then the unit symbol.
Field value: 8375 rpm
